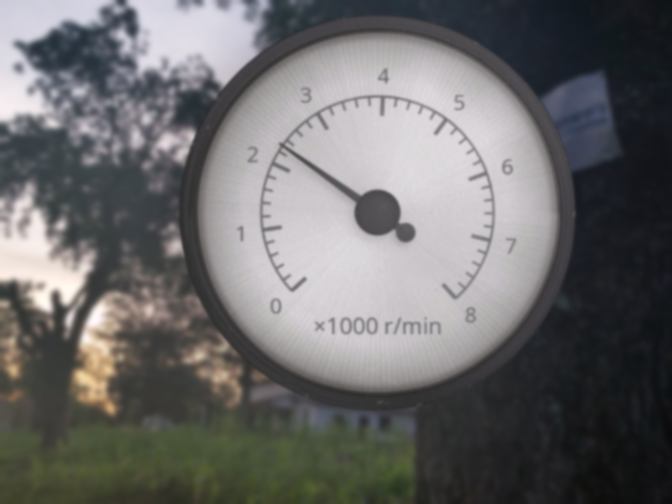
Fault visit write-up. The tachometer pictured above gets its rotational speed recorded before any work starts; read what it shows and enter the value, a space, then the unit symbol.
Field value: 2300 rpm
